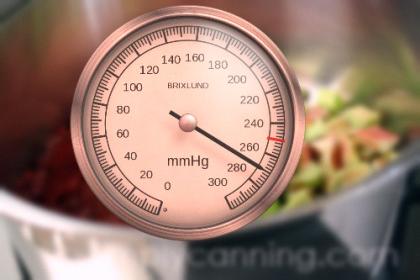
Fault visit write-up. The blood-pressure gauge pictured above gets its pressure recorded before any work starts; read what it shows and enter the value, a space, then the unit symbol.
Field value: 270 mmHg
